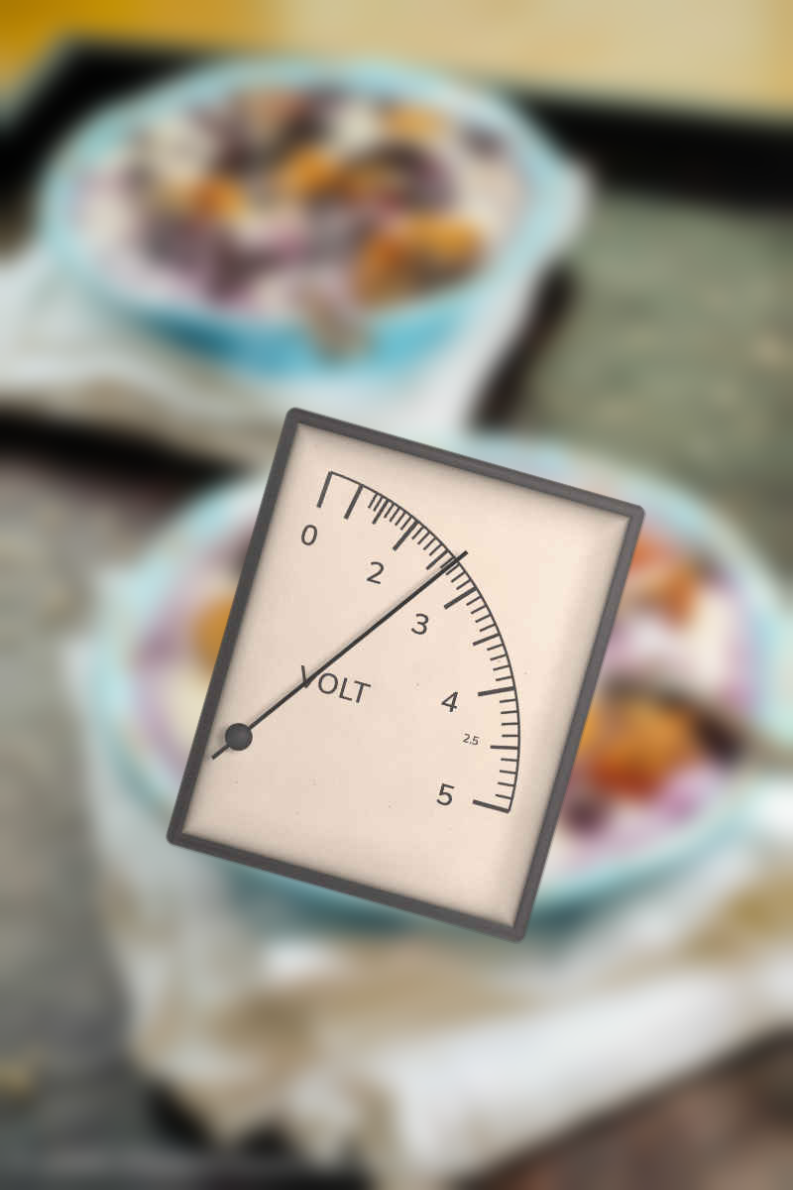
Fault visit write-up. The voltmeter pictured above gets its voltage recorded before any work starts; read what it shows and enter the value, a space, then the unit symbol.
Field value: 2.65 V
